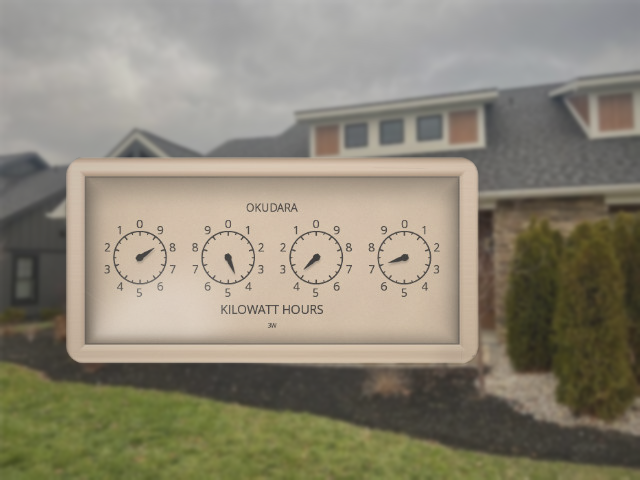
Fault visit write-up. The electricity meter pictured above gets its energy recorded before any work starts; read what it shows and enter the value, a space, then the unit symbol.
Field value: 8437 kWh
